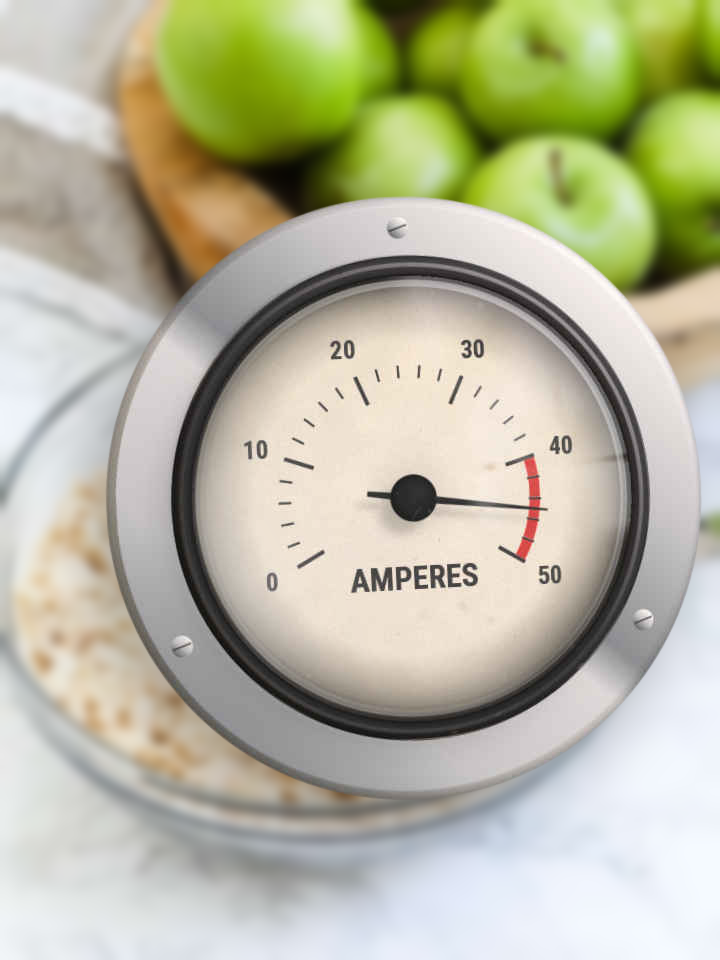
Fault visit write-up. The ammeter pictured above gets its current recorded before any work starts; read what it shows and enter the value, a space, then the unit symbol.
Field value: 45 A
